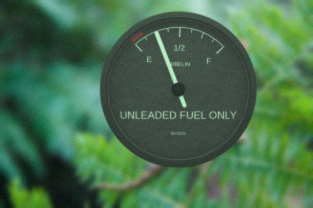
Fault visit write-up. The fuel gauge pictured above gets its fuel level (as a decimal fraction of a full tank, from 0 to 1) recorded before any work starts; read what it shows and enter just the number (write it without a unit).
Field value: 0.25
